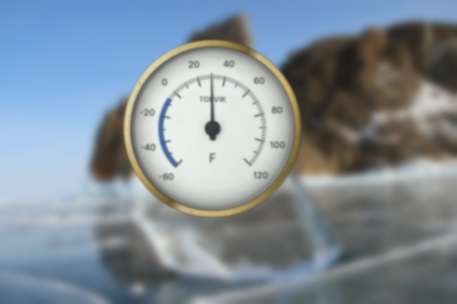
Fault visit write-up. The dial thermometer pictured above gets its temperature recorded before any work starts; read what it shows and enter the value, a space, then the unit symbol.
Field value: 30 °F
